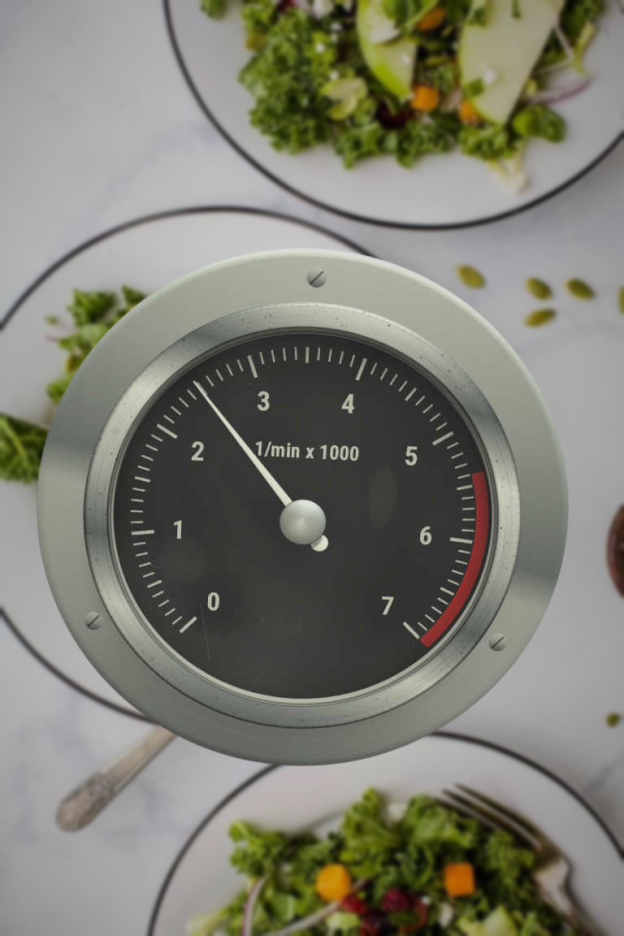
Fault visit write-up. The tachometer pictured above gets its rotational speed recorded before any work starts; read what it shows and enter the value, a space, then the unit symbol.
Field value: 2500 rpm
